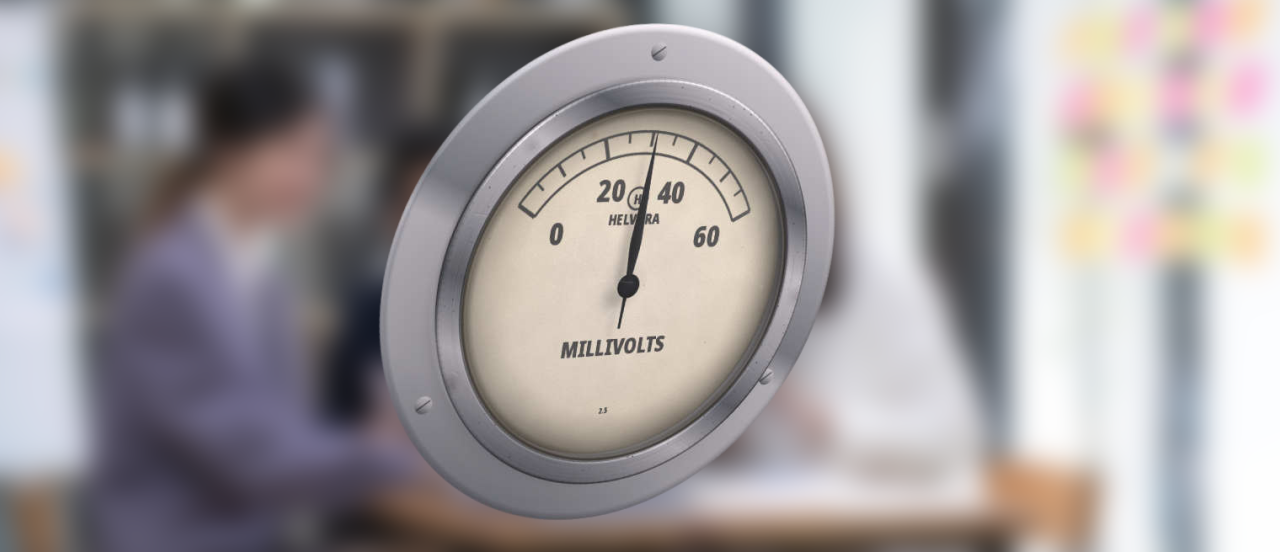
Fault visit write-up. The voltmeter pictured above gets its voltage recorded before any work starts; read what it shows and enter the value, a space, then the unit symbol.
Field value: 30 mV
